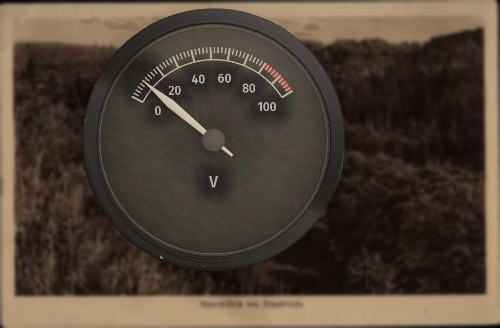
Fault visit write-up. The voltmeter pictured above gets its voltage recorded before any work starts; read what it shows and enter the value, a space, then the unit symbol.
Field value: 10 V
